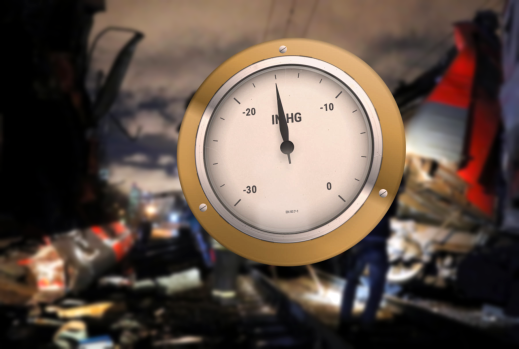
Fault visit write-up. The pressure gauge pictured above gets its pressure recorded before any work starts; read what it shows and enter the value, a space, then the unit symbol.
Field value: -16 inHg
